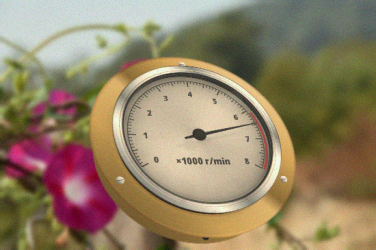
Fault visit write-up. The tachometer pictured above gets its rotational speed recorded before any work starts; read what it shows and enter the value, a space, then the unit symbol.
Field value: 6500 rpm
